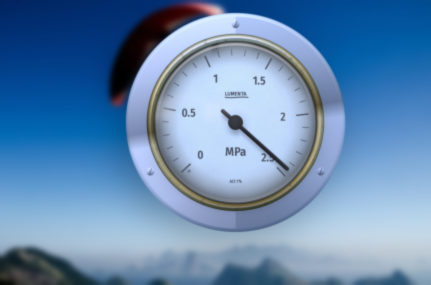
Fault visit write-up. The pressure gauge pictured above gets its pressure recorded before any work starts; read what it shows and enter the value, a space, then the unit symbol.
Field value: 2.45 MPa
